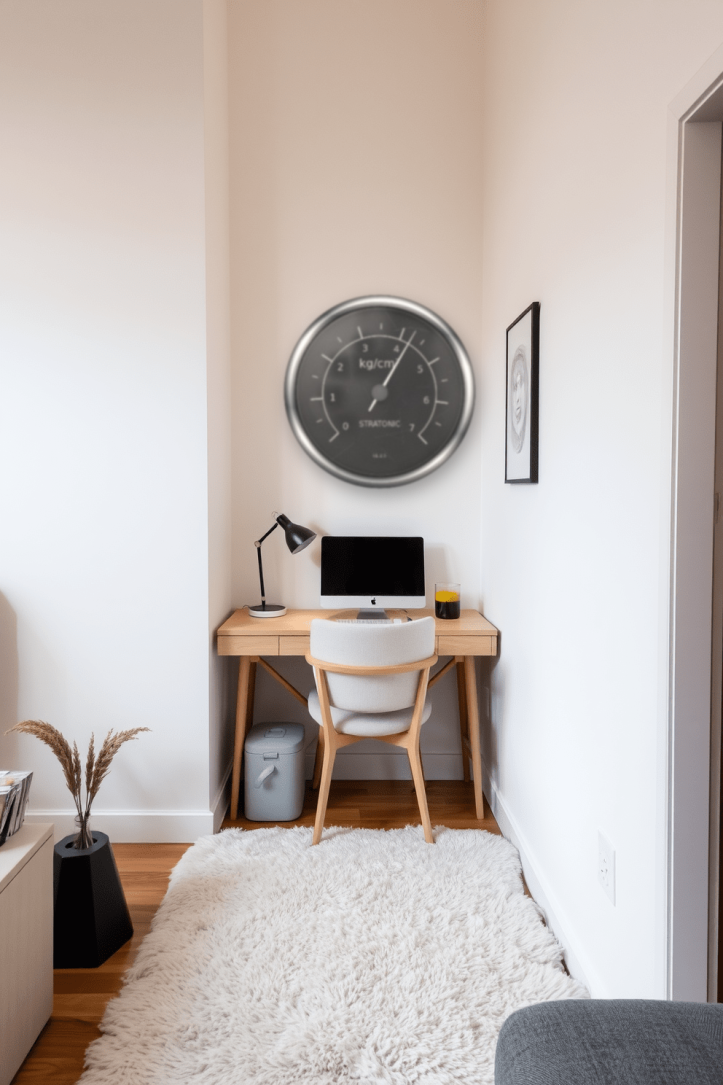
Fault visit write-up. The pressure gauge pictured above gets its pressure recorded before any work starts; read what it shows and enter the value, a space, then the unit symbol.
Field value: 4.25 kg/cm²
